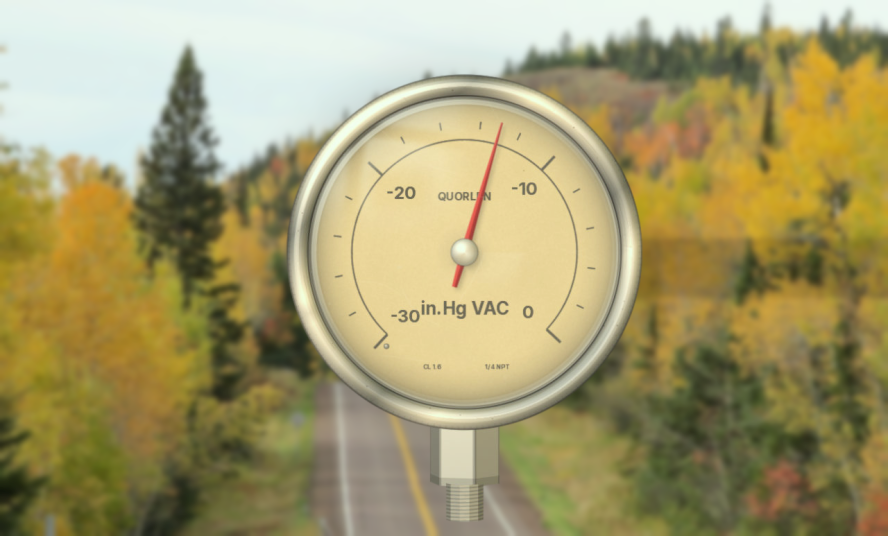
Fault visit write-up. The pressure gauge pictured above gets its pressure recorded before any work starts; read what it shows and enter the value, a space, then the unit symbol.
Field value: -13 inHg
